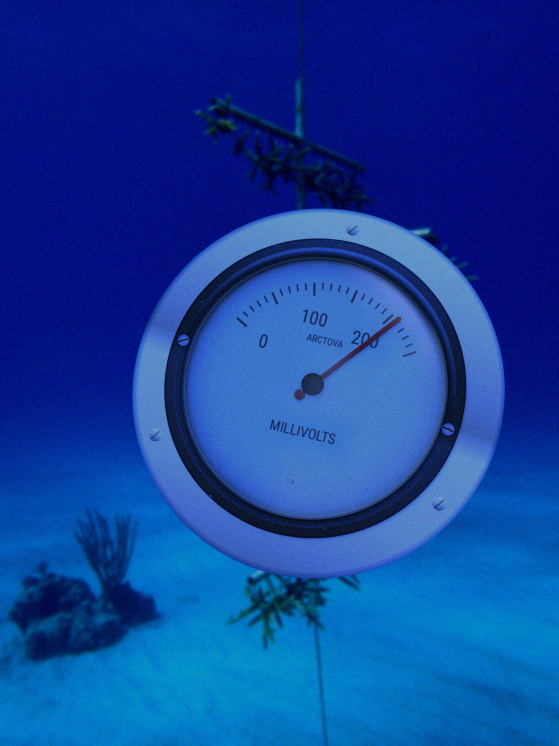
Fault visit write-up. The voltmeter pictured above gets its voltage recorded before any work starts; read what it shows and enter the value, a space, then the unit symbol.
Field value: 210 mV
